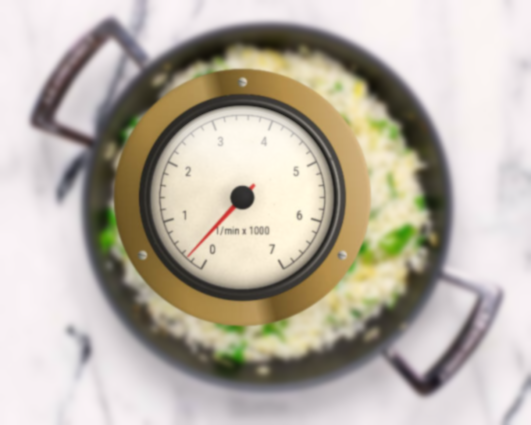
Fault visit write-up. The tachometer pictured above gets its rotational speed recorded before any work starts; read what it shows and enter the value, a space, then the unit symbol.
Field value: 300 rpm
